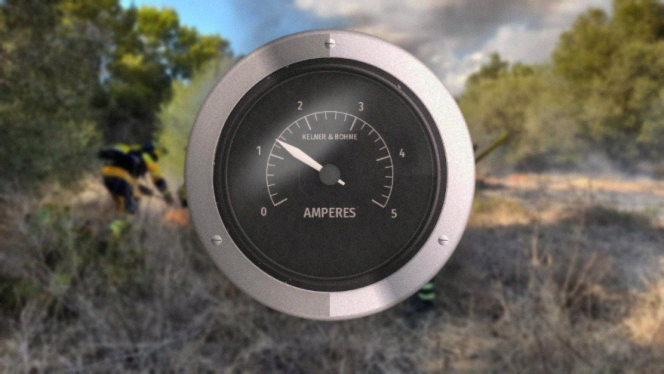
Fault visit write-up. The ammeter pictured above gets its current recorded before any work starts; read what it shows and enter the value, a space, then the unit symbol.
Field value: 1.3 A
